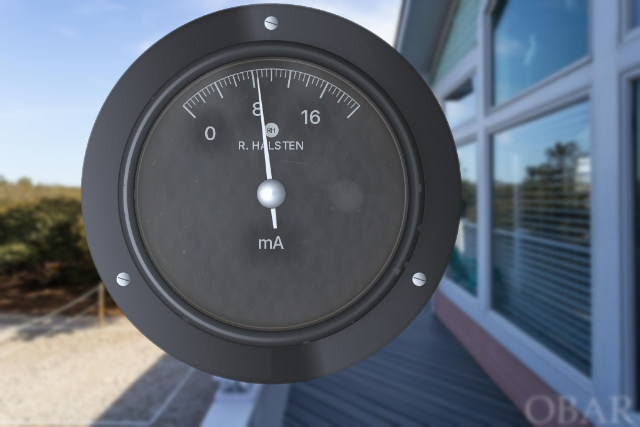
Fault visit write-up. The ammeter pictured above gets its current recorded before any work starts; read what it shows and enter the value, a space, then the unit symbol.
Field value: 8.5 mA
